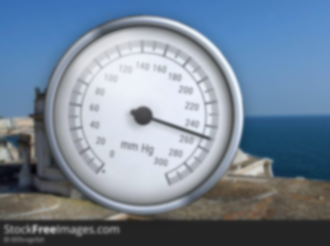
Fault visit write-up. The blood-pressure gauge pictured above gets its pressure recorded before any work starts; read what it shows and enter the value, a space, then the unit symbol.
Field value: 250 mmHg
